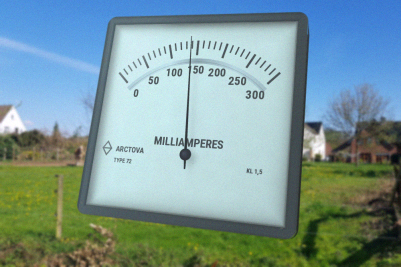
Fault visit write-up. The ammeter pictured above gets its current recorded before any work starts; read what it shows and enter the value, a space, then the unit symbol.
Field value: 140 mA
